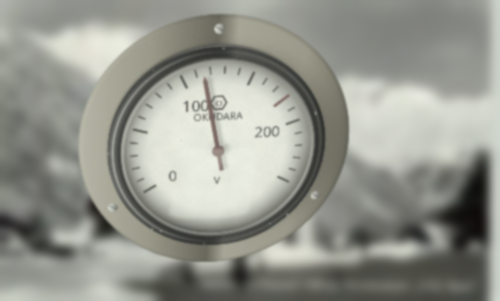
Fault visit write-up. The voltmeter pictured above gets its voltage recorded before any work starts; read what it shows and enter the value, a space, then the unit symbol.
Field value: 115 V
